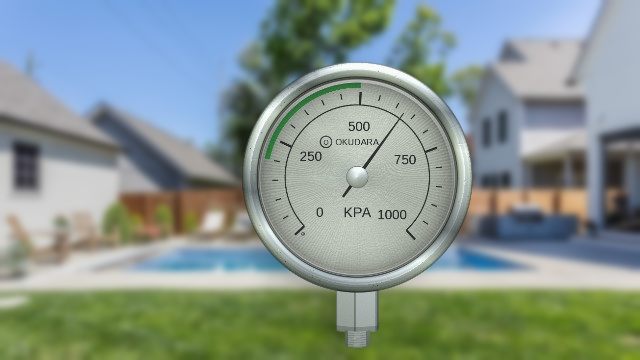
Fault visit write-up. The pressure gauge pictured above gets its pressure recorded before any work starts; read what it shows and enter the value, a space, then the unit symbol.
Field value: 625 kPa
